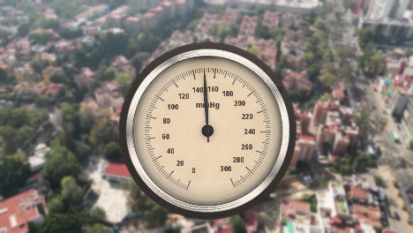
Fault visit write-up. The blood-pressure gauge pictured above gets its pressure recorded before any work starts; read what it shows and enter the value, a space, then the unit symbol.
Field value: 150 mmHg
